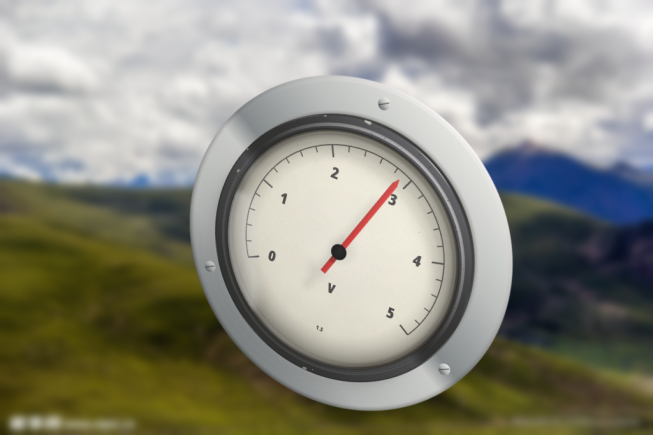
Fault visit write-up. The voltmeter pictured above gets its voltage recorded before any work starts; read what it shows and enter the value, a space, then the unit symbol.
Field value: 2.9 V
